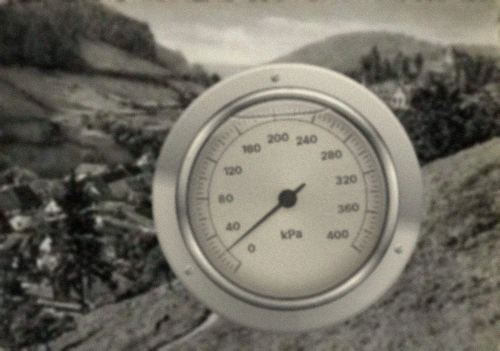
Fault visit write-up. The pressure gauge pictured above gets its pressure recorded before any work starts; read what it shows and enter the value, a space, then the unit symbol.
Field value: 20 kPa
